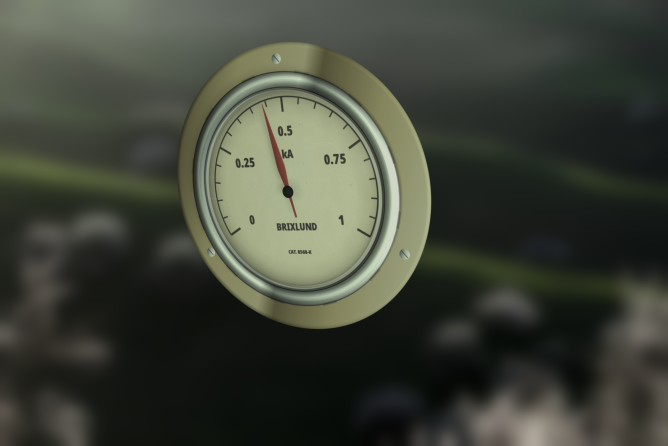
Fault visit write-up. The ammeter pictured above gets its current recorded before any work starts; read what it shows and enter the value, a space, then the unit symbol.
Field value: 0.45 kA
